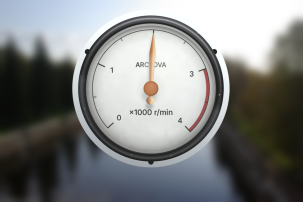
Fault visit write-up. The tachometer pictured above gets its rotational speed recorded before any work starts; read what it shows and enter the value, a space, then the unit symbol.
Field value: 2000 rpm
